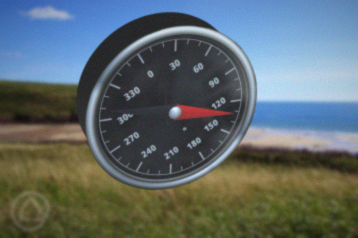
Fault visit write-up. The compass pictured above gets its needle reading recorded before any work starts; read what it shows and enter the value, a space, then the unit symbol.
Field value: 130 °
